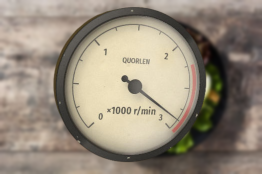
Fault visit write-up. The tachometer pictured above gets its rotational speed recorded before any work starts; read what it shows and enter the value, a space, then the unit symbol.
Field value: 2875 rpm
